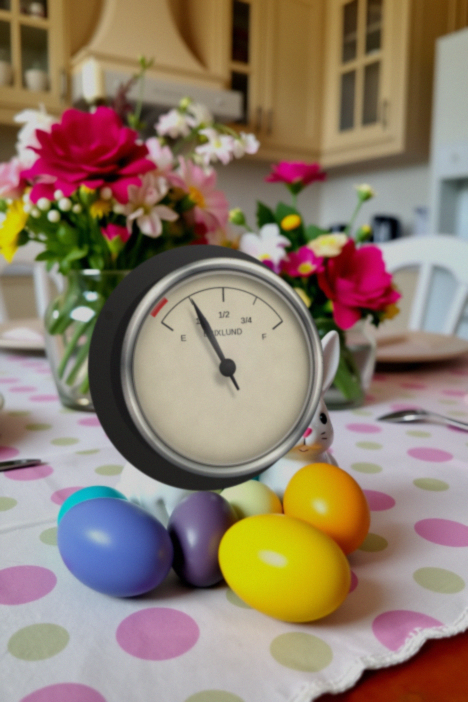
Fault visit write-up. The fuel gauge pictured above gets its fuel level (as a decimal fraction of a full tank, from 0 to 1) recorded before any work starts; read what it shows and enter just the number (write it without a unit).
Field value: 0.25
